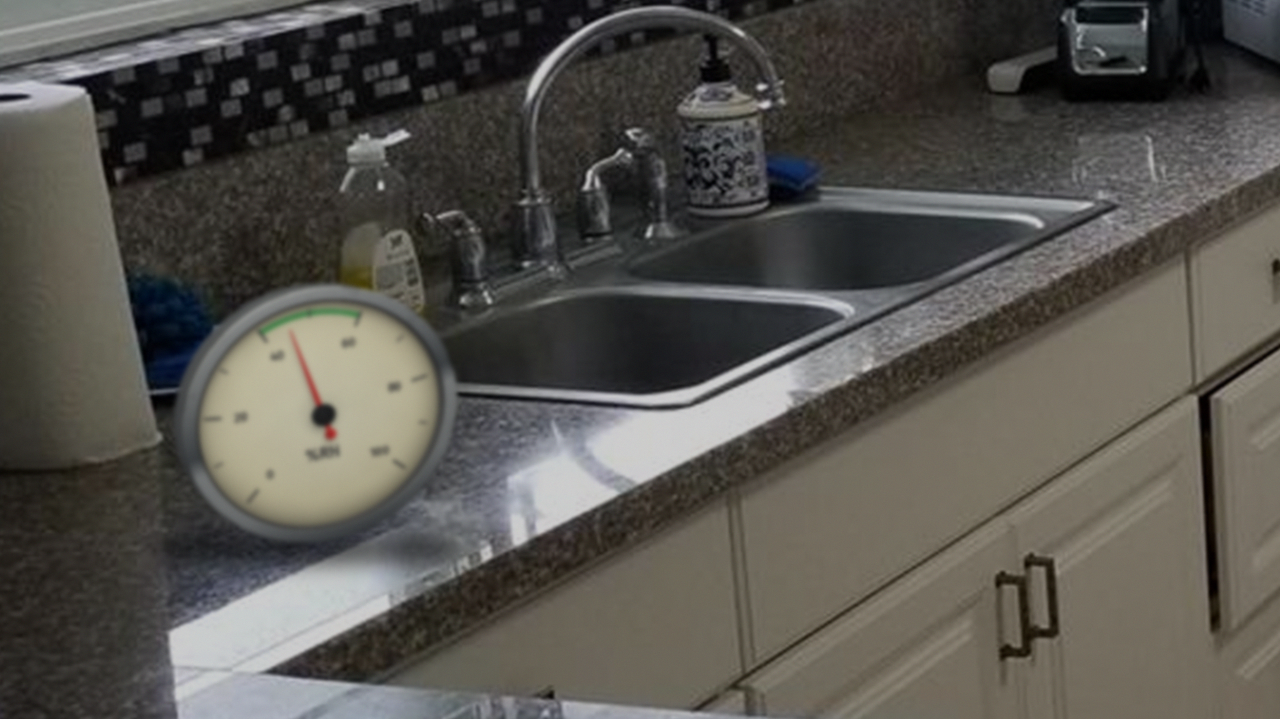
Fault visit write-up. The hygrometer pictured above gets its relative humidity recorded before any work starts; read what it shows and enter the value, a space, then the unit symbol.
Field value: 45 %
